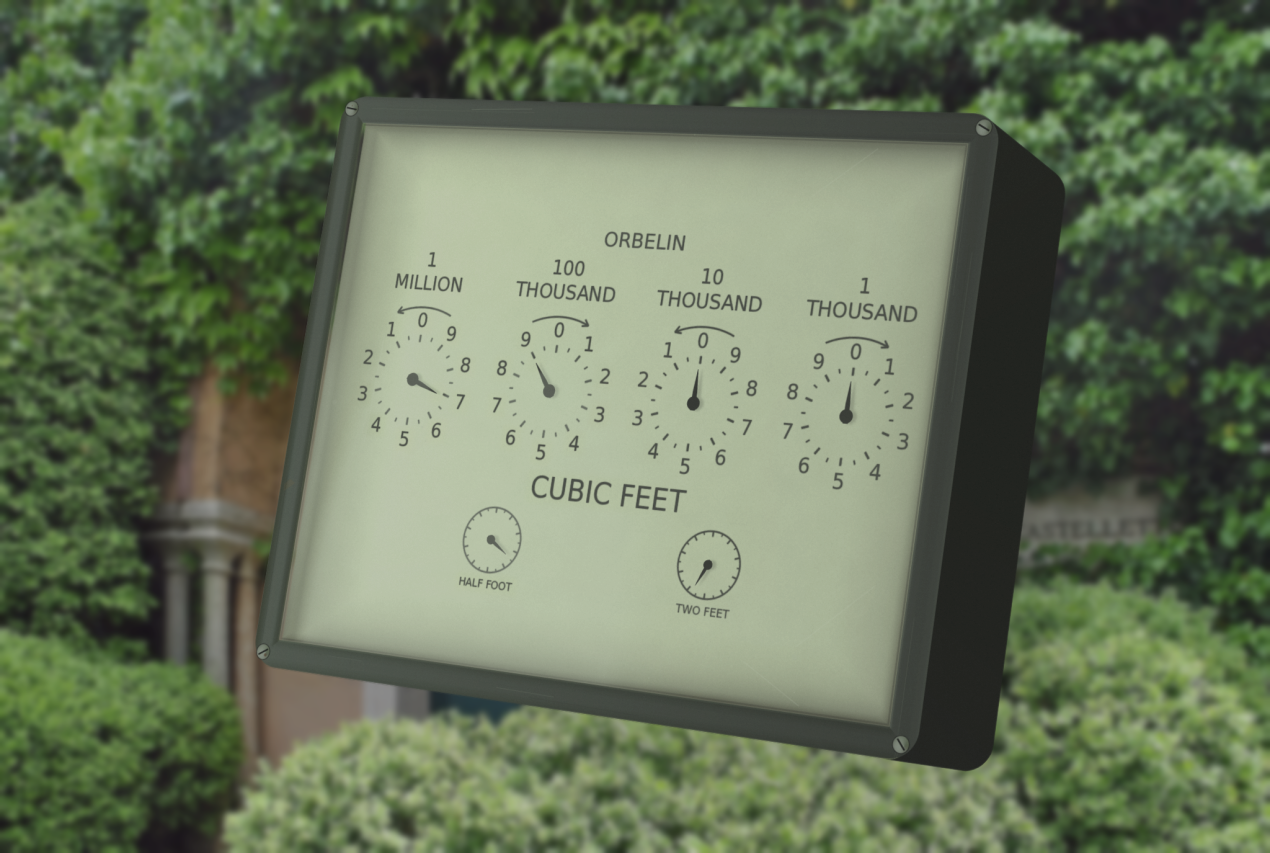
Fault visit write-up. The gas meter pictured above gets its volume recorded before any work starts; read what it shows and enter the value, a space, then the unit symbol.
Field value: 690000 ft³
